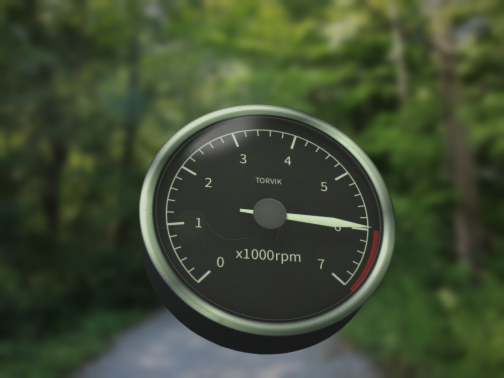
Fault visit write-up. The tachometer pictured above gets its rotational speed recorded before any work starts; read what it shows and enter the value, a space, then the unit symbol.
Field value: 6000 rpm
